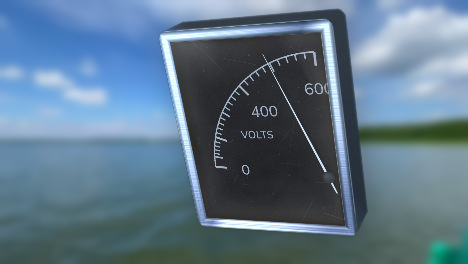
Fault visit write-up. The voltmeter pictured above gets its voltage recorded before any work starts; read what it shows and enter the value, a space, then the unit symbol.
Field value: 500 V
